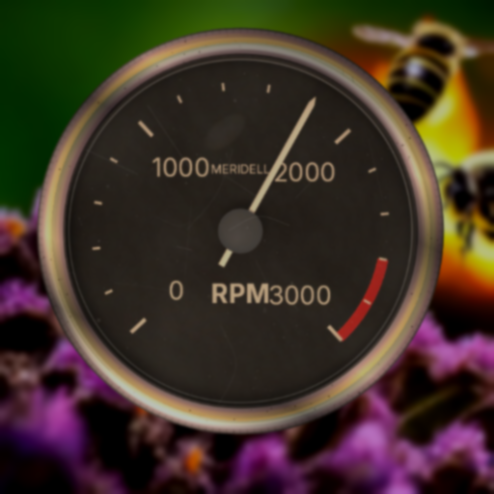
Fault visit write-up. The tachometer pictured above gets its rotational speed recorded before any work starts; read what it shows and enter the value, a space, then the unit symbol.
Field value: 1800 rpm
